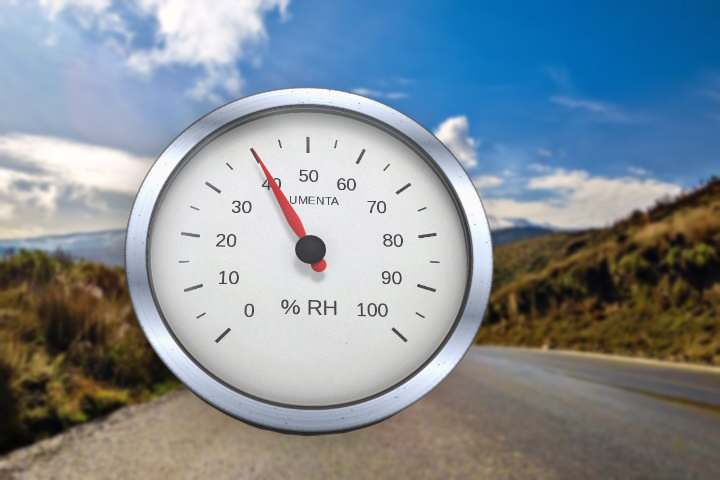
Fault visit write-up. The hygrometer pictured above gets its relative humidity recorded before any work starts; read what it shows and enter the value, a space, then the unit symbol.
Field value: 40 %
